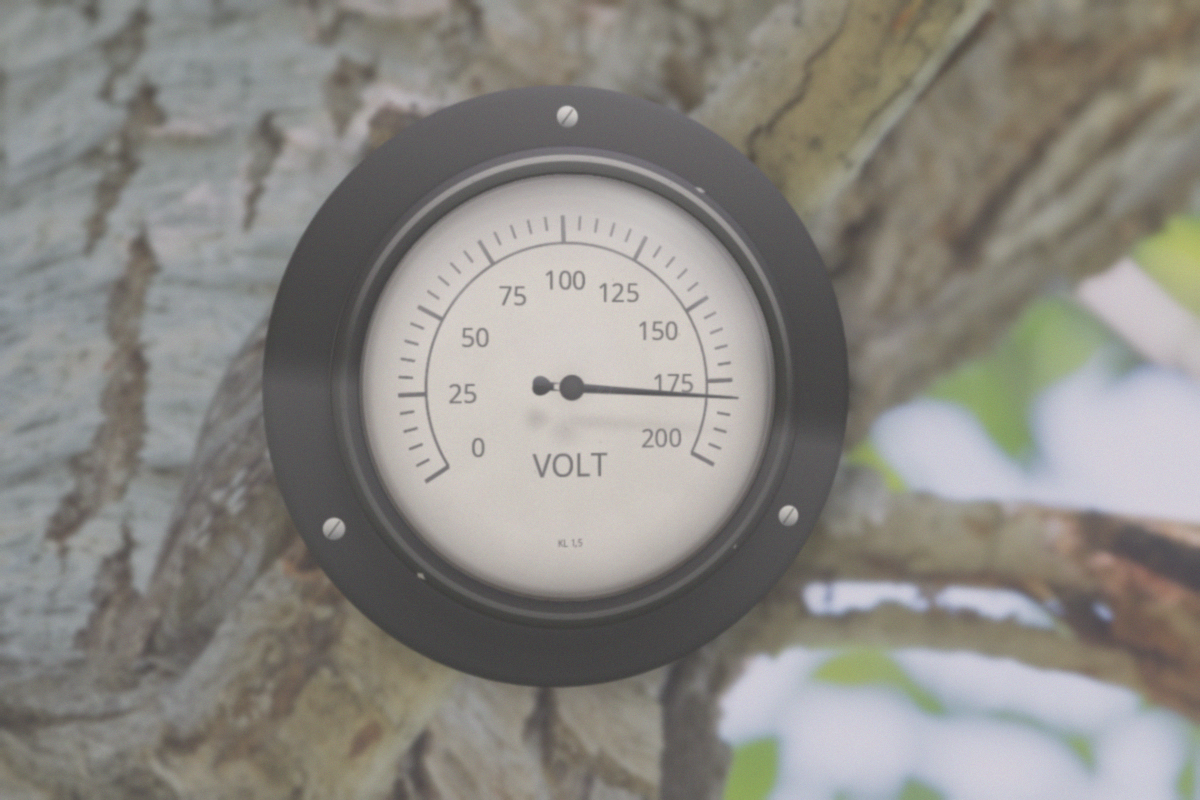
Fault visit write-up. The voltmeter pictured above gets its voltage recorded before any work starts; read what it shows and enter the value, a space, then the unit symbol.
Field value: 180 V
